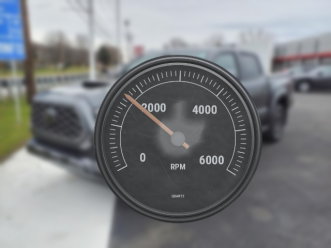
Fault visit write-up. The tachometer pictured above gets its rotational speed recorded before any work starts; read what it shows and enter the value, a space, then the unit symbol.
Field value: 1700 rpm
